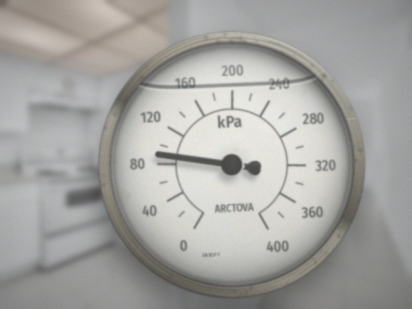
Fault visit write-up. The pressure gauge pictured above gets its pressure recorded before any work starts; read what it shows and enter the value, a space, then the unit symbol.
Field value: 90 kPa
